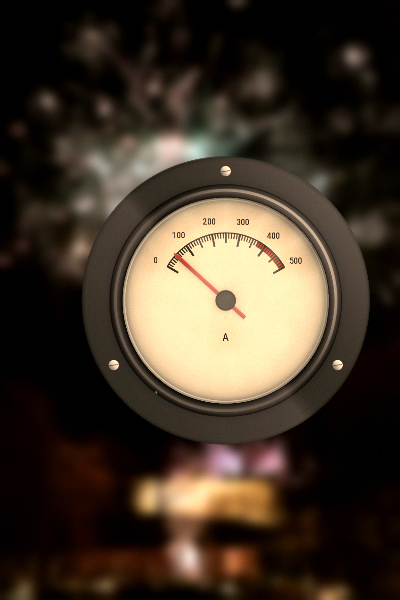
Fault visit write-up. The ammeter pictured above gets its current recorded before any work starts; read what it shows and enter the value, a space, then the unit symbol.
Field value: 50 A
